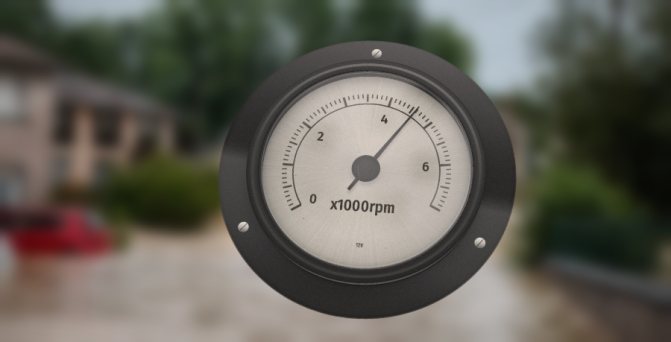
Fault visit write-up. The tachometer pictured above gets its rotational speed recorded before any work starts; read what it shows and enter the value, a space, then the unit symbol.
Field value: 4600 rpm
